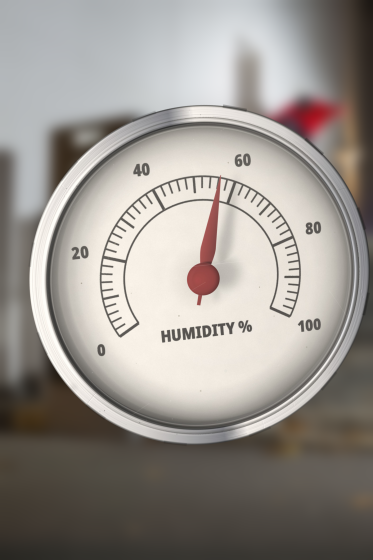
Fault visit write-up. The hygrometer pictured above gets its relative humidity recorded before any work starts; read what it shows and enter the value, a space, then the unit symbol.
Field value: 56 %
